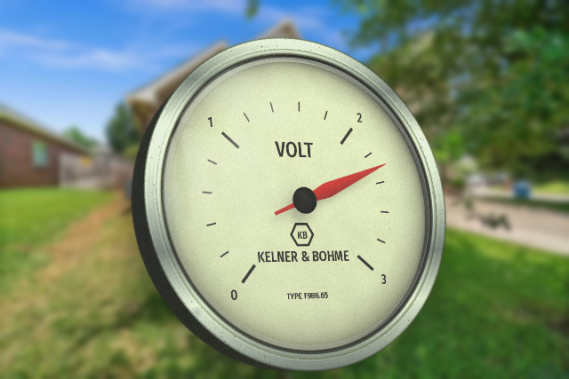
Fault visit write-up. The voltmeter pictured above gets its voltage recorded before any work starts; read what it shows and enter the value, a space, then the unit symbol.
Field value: 2.3 V
